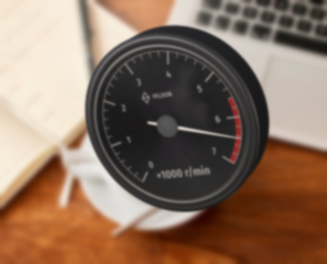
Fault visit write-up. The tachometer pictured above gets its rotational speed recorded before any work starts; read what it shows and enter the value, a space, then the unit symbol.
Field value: 6400 rpm
